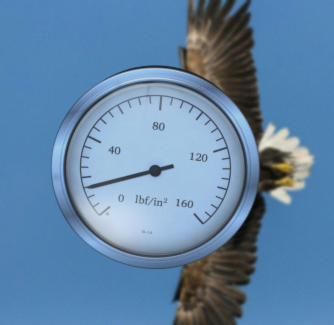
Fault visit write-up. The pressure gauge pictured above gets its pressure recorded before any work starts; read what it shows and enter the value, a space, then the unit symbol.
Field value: 15 psi
